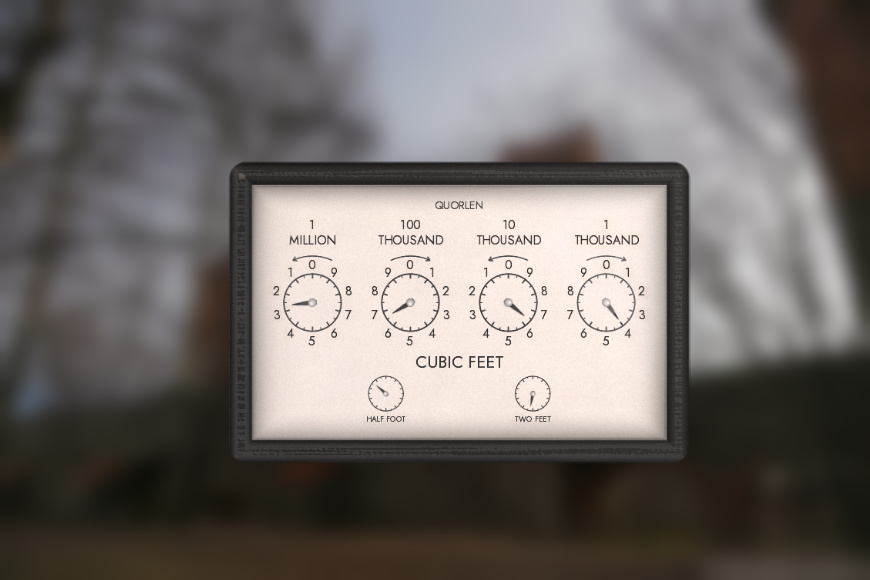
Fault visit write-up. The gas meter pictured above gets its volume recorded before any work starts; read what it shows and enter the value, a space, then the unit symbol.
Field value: 266400 ft³
